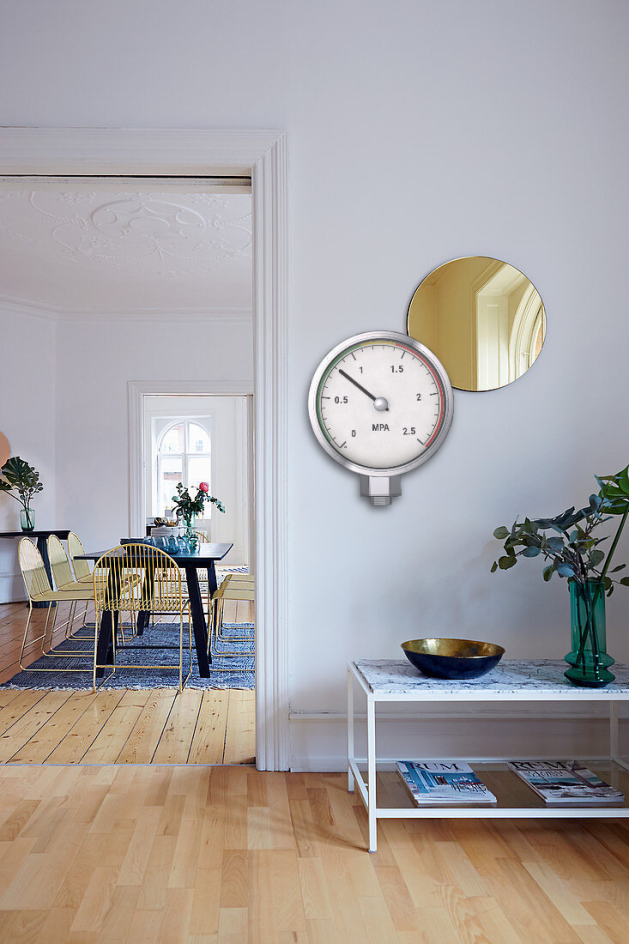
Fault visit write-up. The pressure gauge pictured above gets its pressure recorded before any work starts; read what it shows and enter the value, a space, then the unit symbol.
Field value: 0.8 MPa
